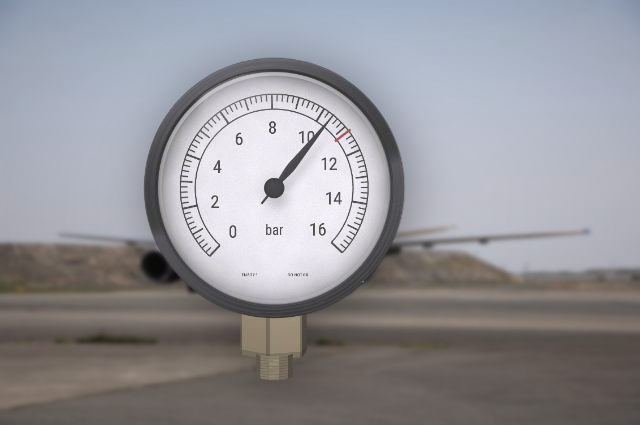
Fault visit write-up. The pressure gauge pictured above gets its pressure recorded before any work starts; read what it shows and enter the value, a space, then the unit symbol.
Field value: 10.4 bar
